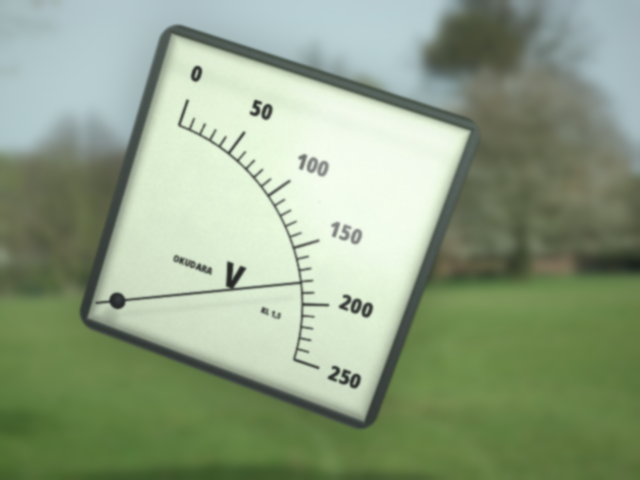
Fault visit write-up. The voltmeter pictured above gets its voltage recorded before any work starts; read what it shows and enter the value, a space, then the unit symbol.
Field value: 180 V
